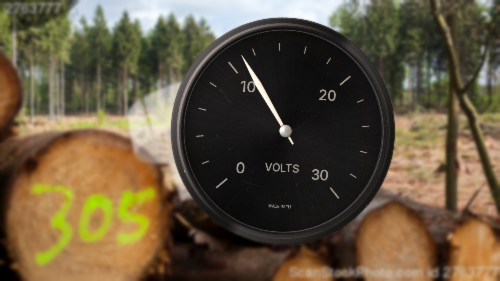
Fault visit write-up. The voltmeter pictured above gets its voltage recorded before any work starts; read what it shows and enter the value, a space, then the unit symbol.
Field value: 11 V
